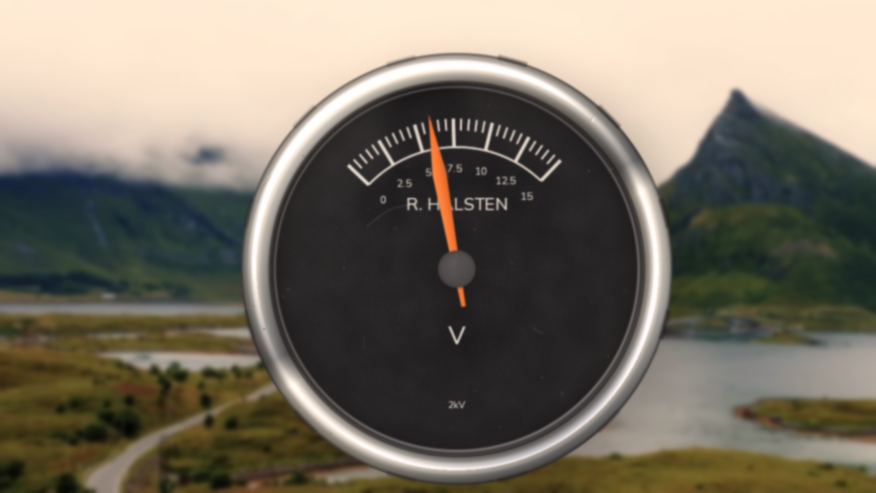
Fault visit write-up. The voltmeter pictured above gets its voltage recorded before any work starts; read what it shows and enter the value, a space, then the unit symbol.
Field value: 6 V
